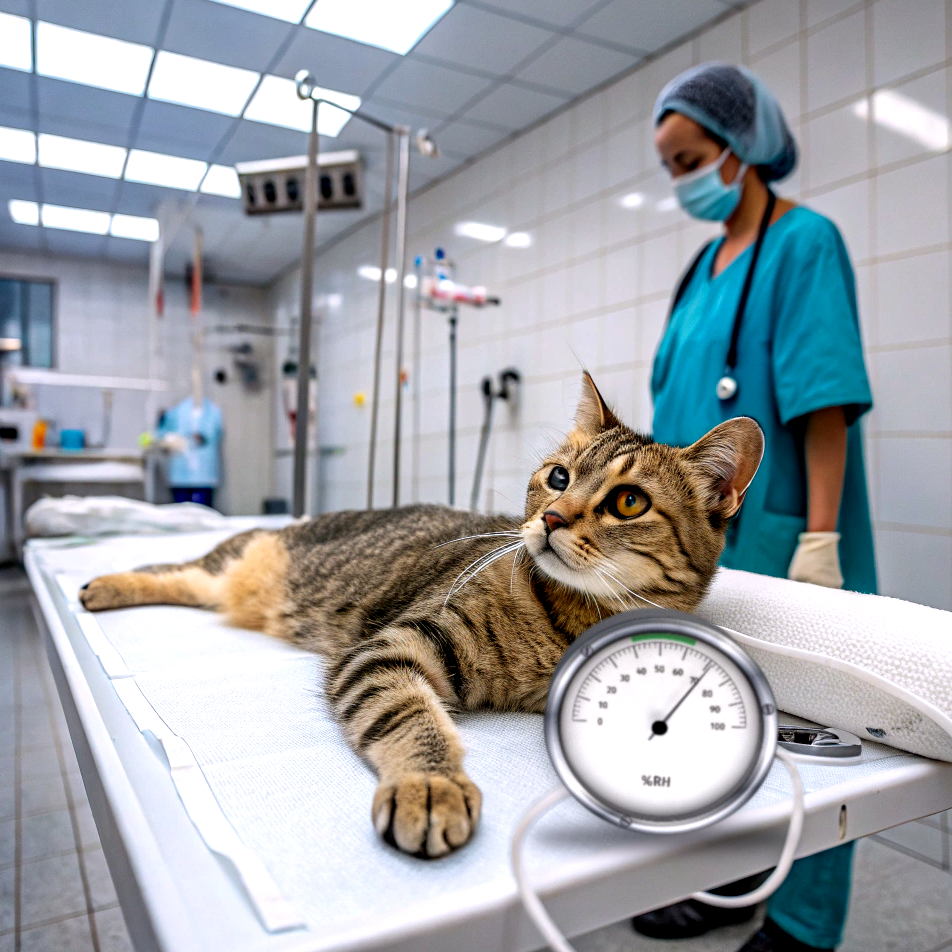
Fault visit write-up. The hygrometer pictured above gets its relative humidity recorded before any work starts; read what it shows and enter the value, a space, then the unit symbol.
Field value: 70 %
